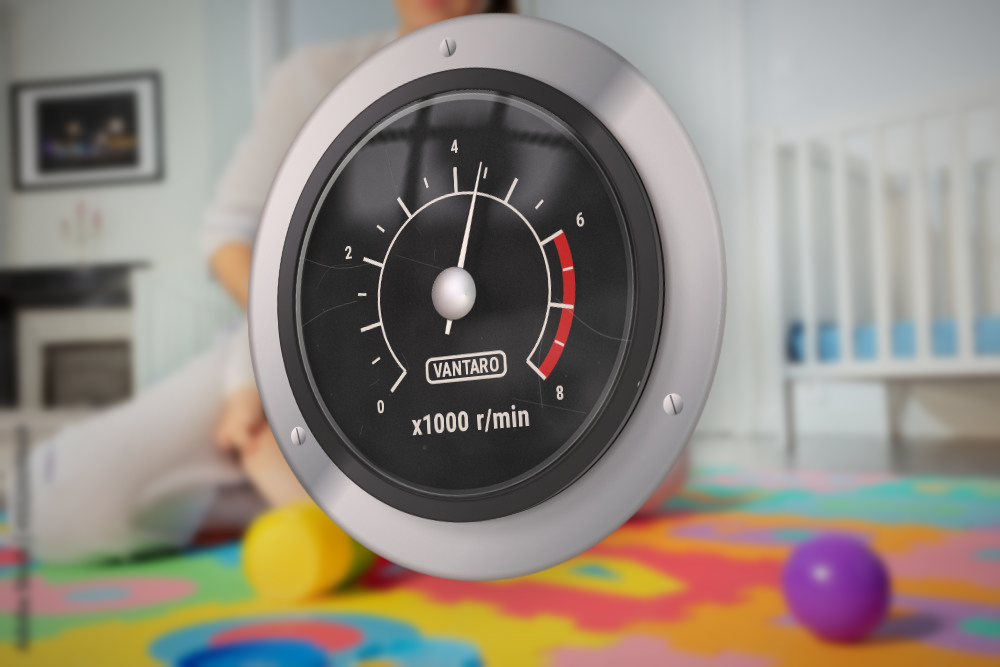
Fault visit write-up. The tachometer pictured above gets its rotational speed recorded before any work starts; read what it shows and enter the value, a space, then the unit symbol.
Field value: 4500 rpm
